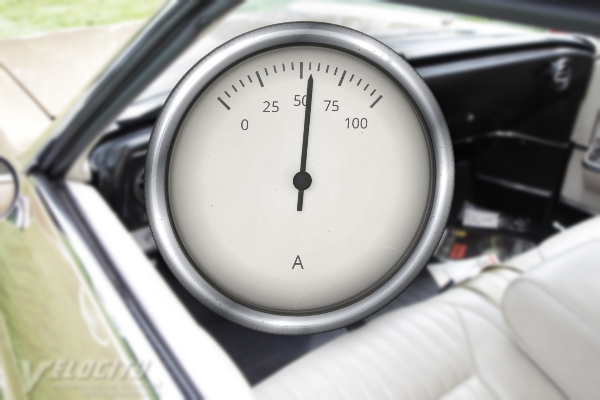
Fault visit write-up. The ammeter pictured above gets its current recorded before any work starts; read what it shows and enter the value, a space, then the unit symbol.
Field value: 55 A
